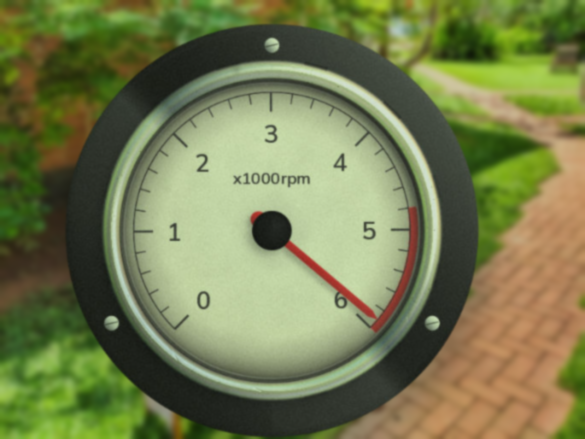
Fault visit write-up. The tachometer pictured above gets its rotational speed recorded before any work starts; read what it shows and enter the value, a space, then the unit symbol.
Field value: 5900 rpm
